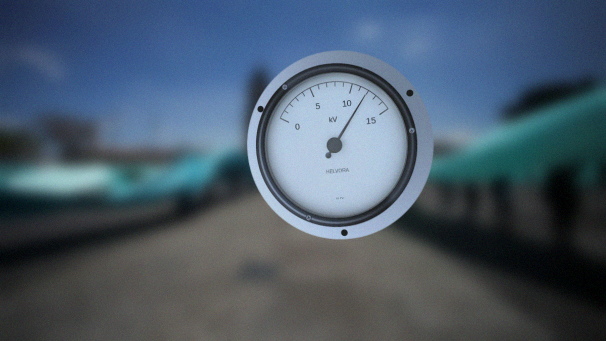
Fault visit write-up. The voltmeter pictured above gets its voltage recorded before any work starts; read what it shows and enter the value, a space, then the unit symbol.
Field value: 12 kV
